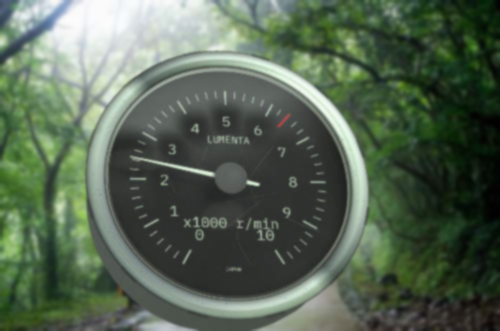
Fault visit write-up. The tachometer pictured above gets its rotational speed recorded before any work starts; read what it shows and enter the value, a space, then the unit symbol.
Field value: 2400 rpm
